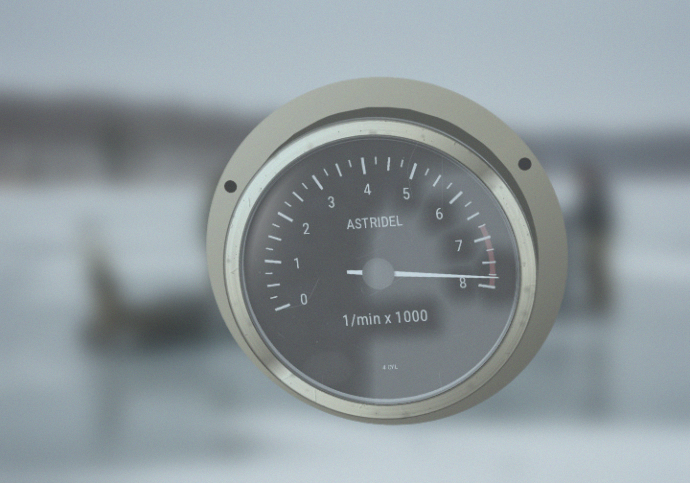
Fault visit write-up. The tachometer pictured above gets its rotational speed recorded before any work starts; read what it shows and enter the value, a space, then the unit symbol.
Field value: 7750 rpm
